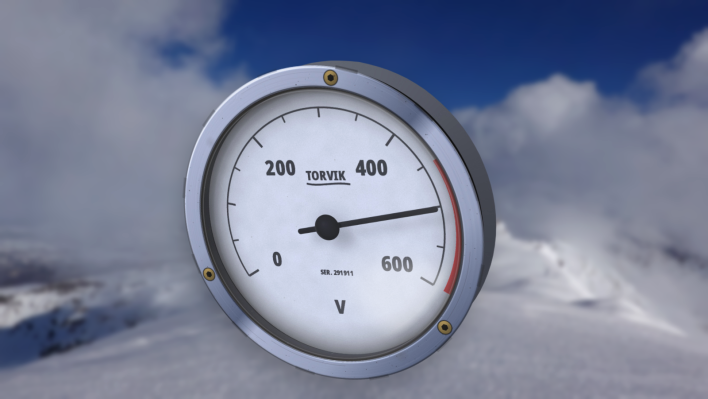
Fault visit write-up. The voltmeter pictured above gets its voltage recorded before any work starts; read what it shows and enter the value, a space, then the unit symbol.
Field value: 500 V
